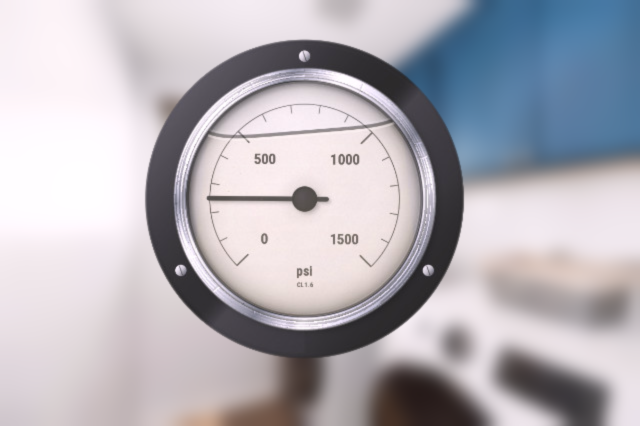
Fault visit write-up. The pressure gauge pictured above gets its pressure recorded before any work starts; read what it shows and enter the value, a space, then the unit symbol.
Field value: 250 psi
